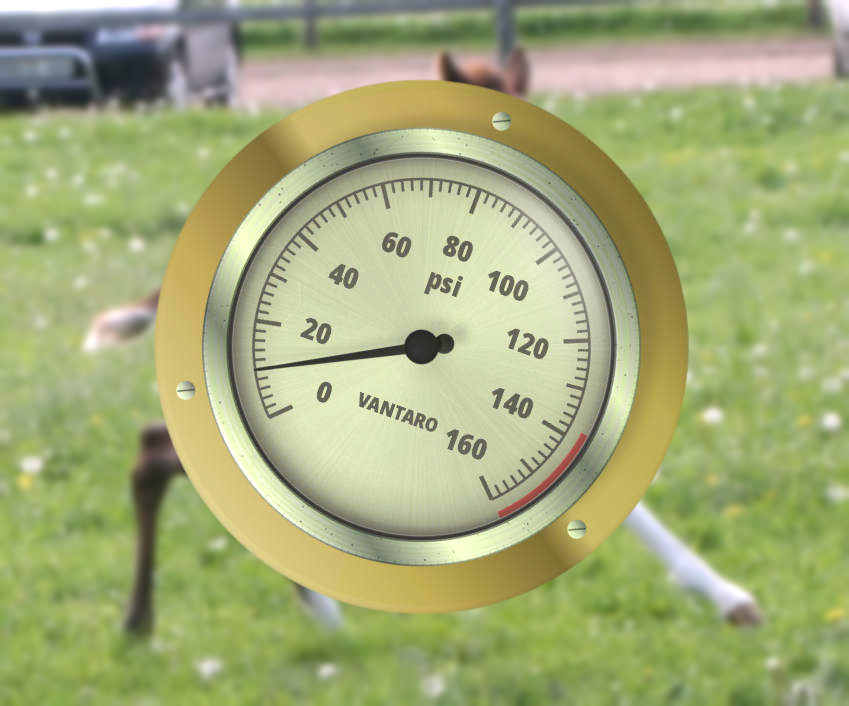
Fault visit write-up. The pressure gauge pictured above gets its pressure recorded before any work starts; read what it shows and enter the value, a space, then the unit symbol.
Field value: 10 psi
